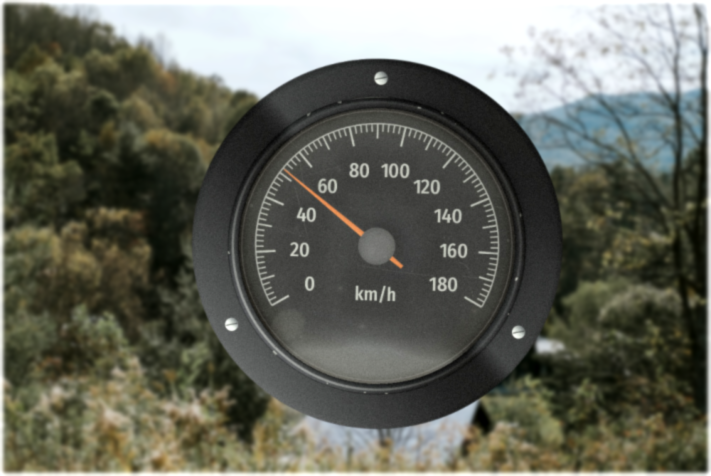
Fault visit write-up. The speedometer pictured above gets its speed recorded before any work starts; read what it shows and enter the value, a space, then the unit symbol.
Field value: 52 km/h
